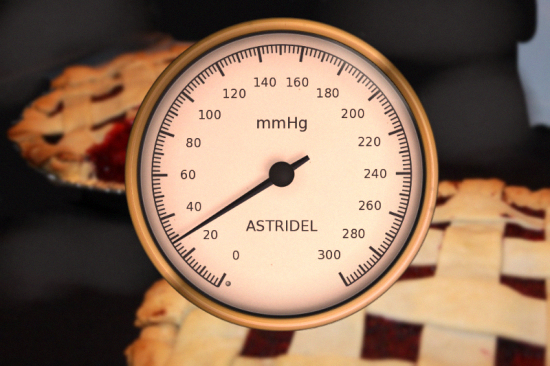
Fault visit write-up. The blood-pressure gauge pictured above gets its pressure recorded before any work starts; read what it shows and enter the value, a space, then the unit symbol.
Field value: 28 mmHg
